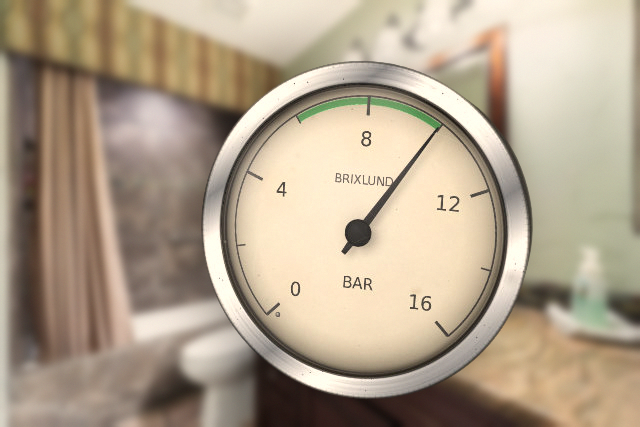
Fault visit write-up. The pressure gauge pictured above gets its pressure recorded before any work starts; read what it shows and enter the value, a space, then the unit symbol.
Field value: 10 bar
